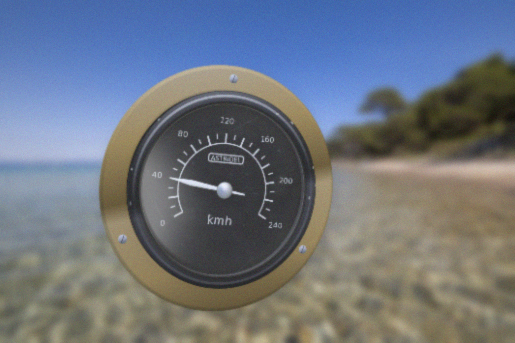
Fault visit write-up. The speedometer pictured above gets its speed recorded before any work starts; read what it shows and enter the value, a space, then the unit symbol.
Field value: 40 km/h
